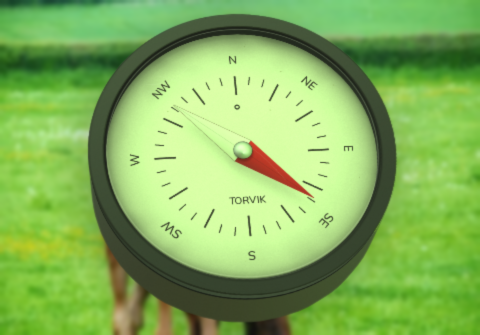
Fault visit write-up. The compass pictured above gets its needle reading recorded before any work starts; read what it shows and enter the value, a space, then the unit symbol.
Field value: 130 °
